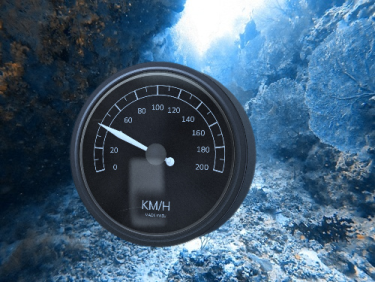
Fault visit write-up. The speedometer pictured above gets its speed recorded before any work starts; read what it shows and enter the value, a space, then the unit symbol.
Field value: 40 km/h
